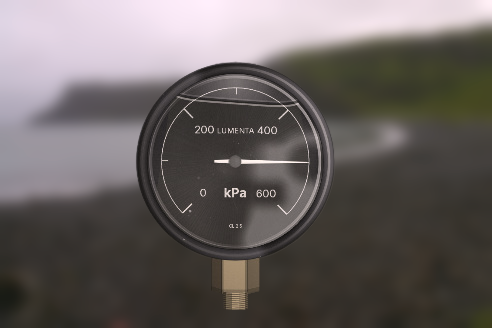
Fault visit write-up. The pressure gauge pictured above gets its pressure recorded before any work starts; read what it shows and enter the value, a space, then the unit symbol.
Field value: 500 kPa
